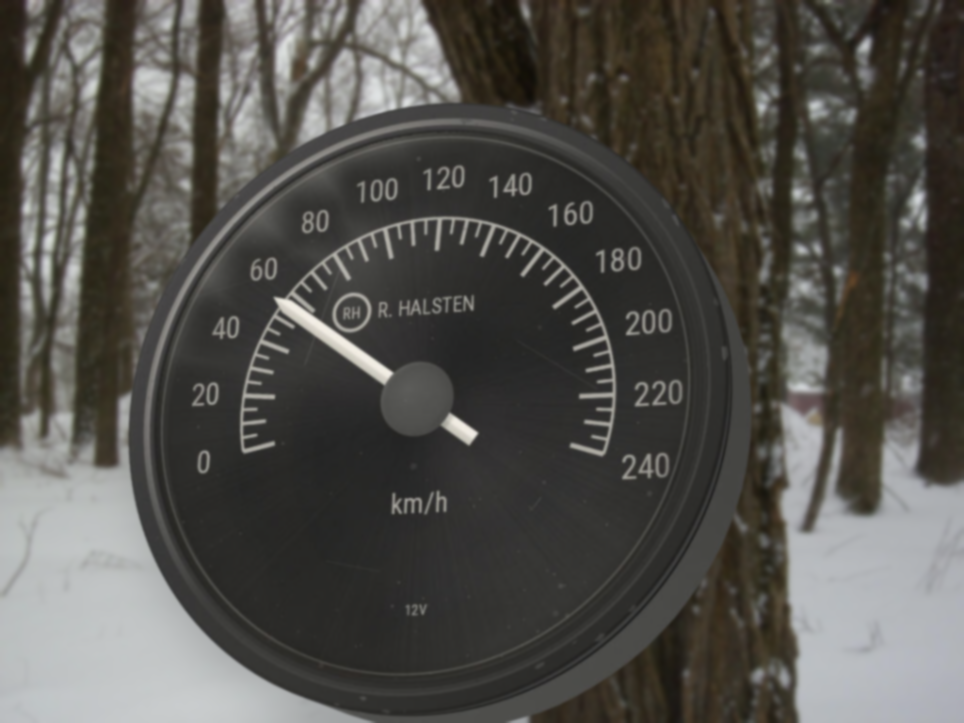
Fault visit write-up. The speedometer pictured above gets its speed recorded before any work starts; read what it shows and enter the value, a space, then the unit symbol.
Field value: 55 km/h
